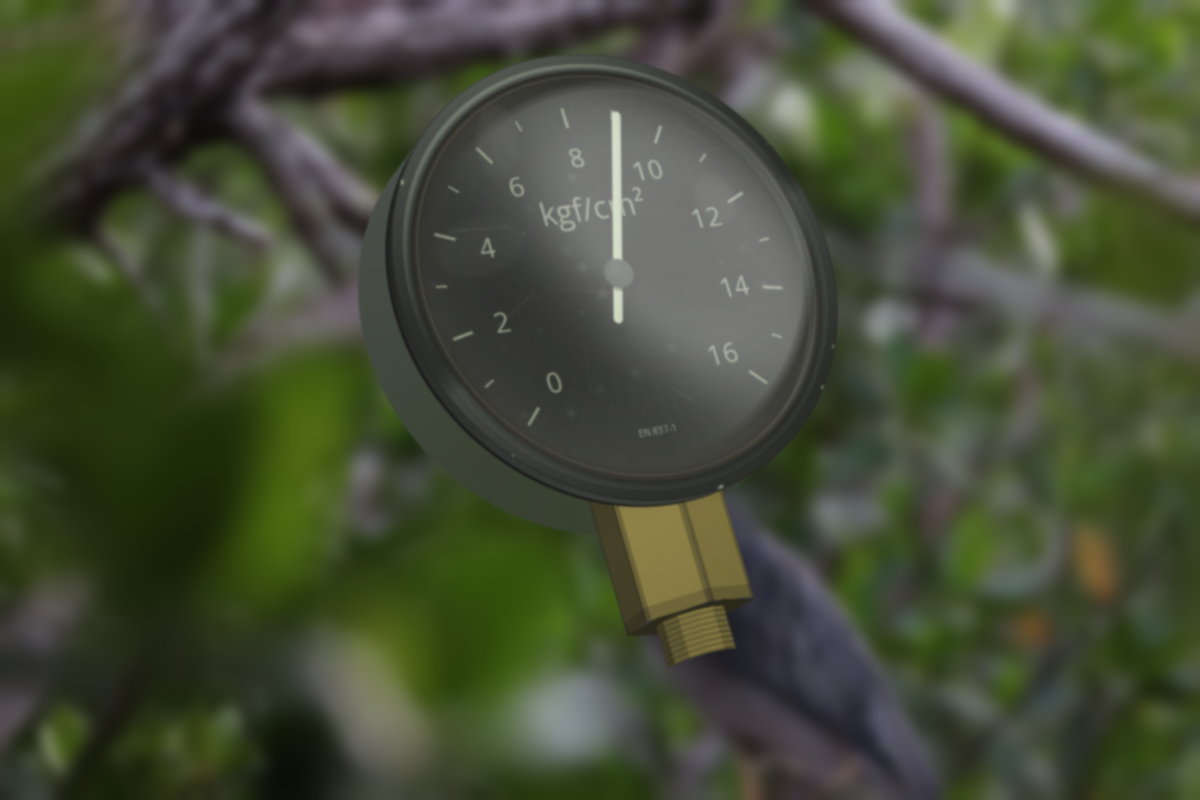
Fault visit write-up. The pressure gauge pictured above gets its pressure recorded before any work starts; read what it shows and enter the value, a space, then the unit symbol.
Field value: 9 kg/cm²
